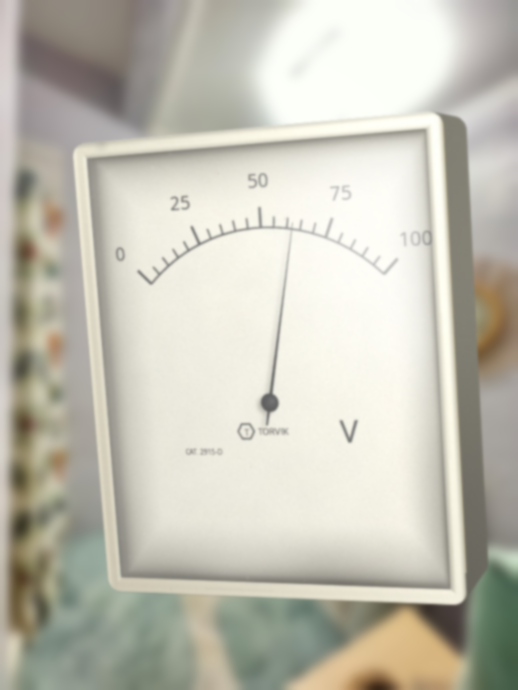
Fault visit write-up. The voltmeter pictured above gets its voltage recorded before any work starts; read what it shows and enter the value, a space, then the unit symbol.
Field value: 62.5 V
